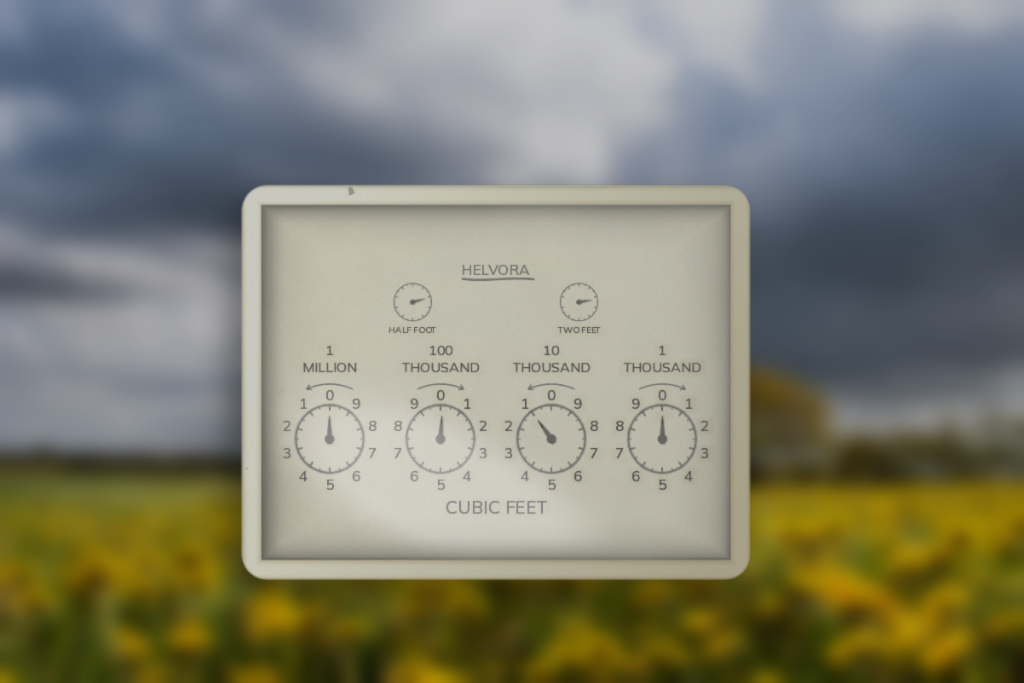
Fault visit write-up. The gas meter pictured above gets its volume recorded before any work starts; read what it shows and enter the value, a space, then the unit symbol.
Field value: 1000 ft³
